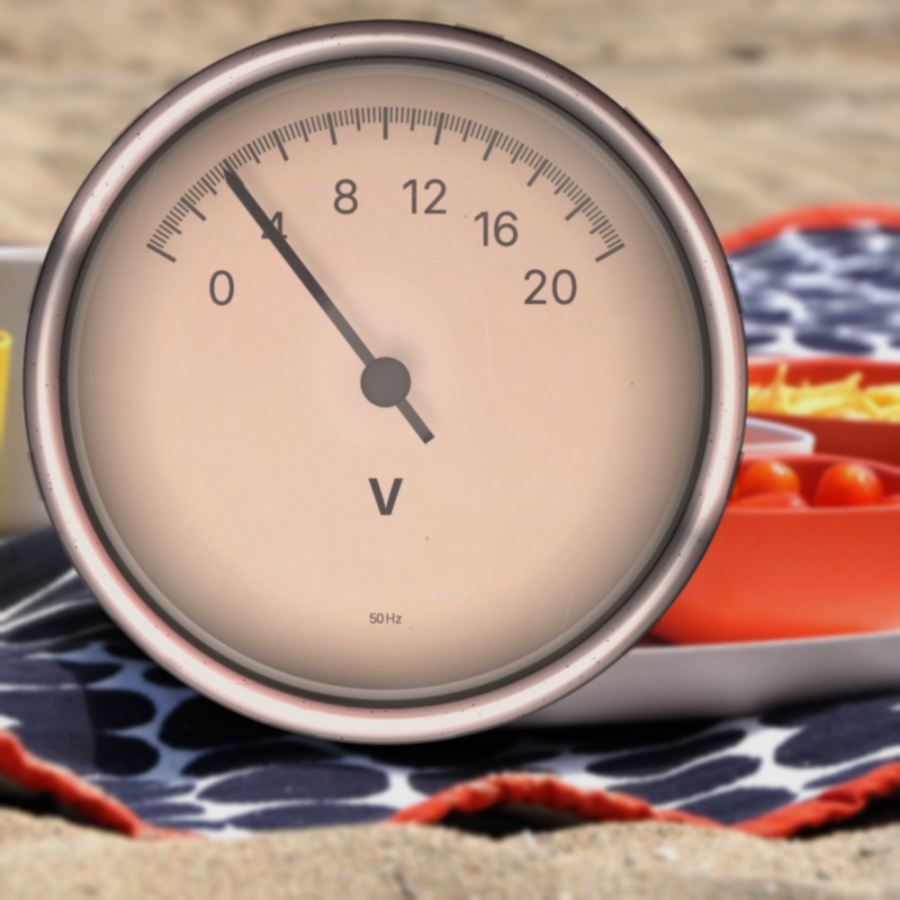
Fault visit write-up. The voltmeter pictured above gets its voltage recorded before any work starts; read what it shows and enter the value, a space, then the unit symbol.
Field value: 3.8 V
